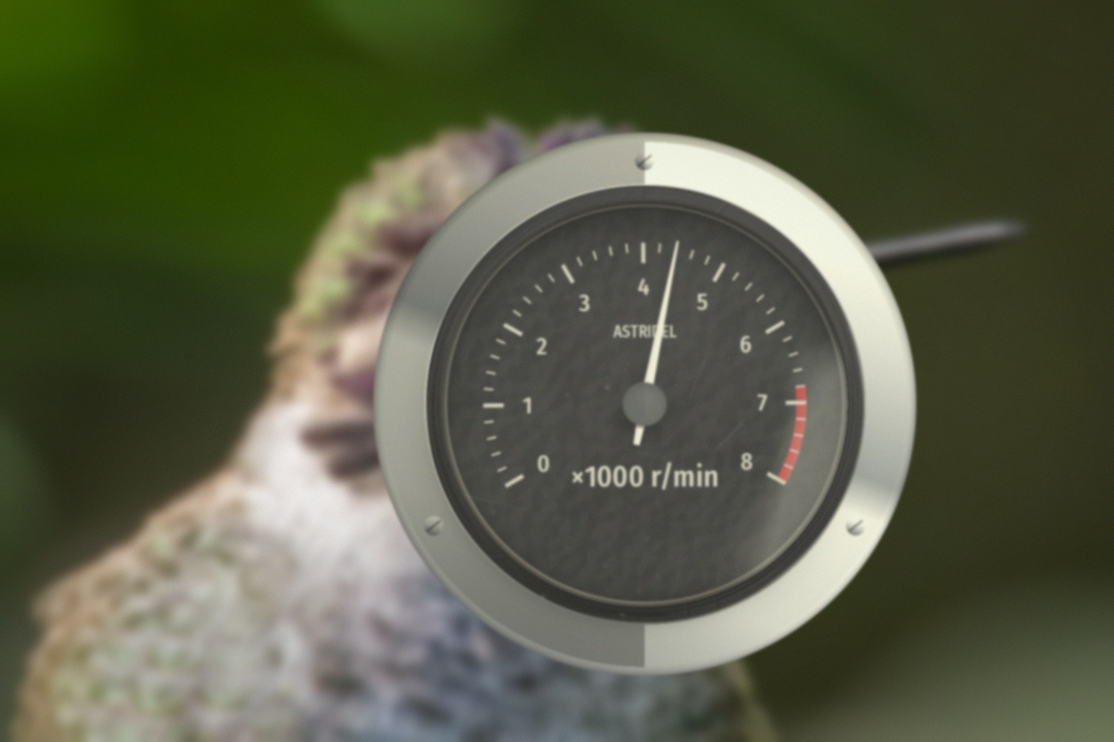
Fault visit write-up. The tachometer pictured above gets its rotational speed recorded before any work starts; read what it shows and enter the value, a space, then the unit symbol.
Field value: 4400 rpm
